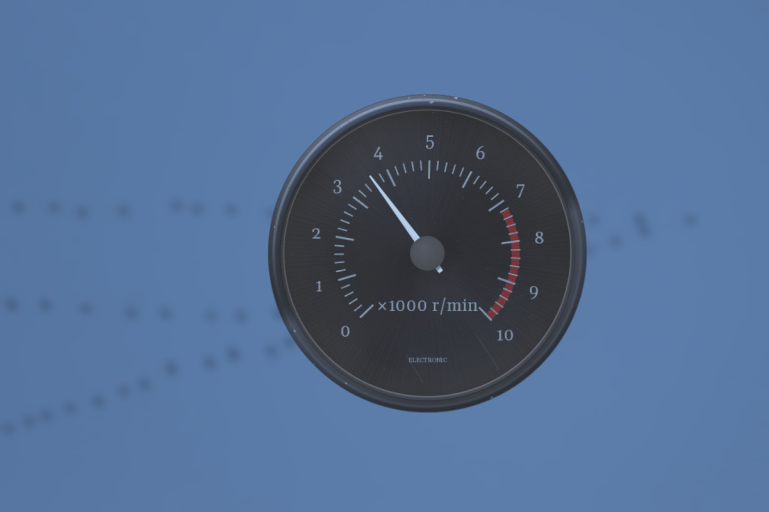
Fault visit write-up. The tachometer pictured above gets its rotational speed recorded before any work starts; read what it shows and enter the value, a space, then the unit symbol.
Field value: 3600 rpm
